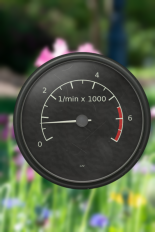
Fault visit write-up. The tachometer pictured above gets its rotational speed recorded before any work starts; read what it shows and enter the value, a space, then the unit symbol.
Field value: 750 rpm
